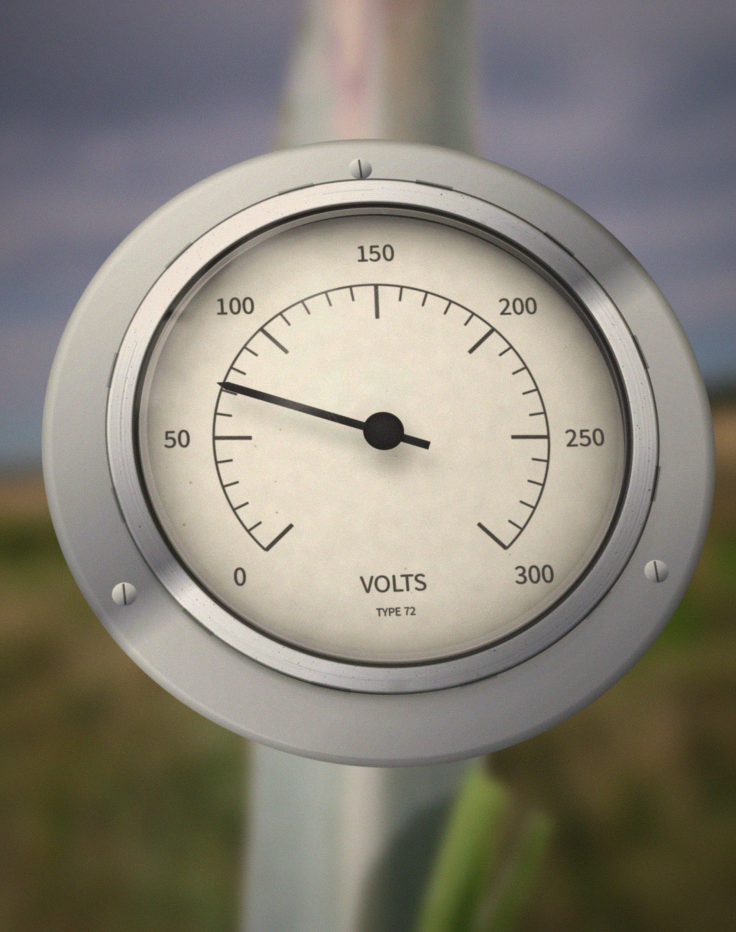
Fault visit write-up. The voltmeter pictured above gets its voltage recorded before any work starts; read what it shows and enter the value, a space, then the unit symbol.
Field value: 70 V
